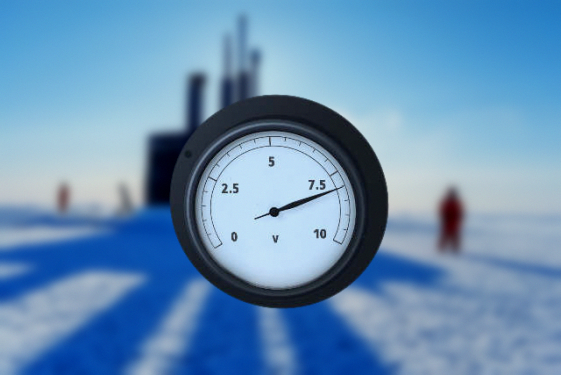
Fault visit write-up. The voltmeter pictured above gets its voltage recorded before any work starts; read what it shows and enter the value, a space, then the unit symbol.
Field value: 8 V
